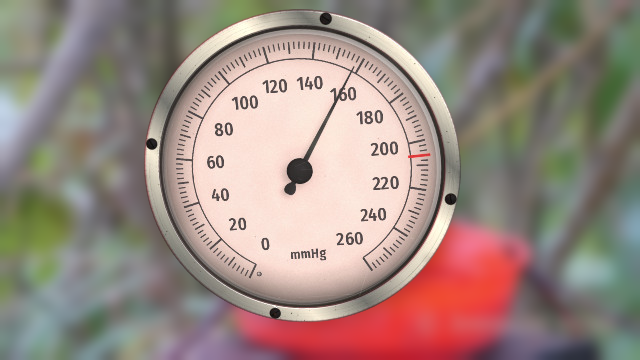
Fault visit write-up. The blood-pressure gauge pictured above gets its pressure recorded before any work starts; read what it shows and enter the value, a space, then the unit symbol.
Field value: 158 mmHg
